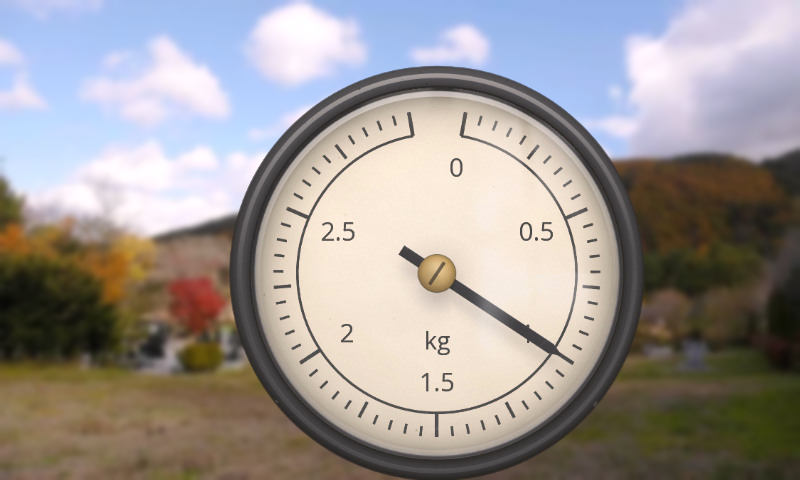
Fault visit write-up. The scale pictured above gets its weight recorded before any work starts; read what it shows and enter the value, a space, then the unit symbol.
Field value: 1 kg
